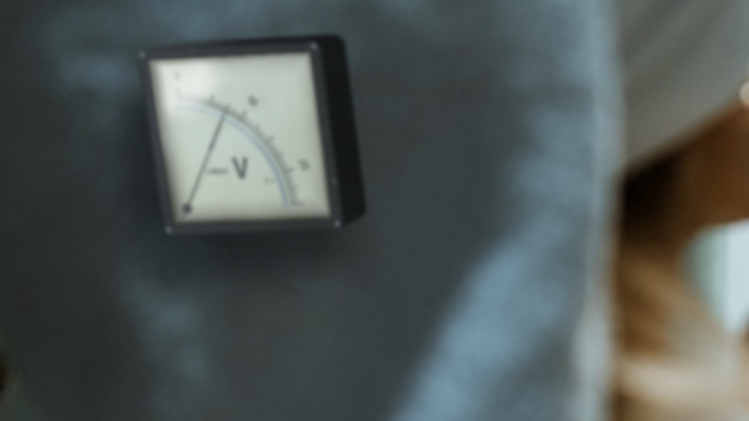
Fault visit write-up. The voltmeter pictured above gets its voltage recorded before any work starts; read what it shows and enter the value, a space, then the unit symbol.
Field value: 7.5 V
